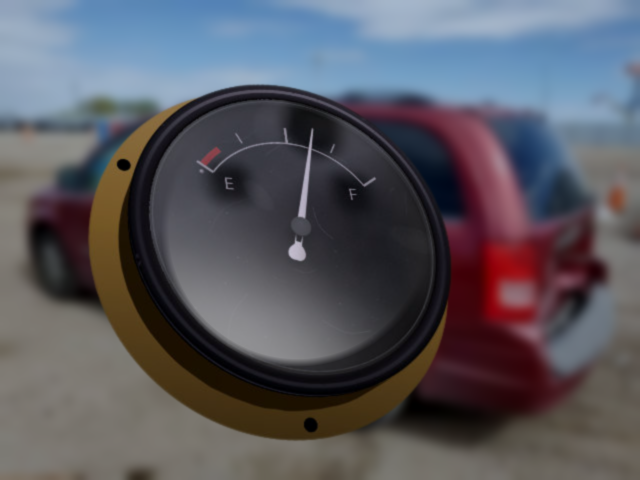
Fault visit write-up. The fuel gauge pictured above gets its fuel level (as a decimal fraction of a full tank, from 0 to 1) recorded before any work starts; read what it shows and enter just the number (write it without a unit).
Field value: 0.625
